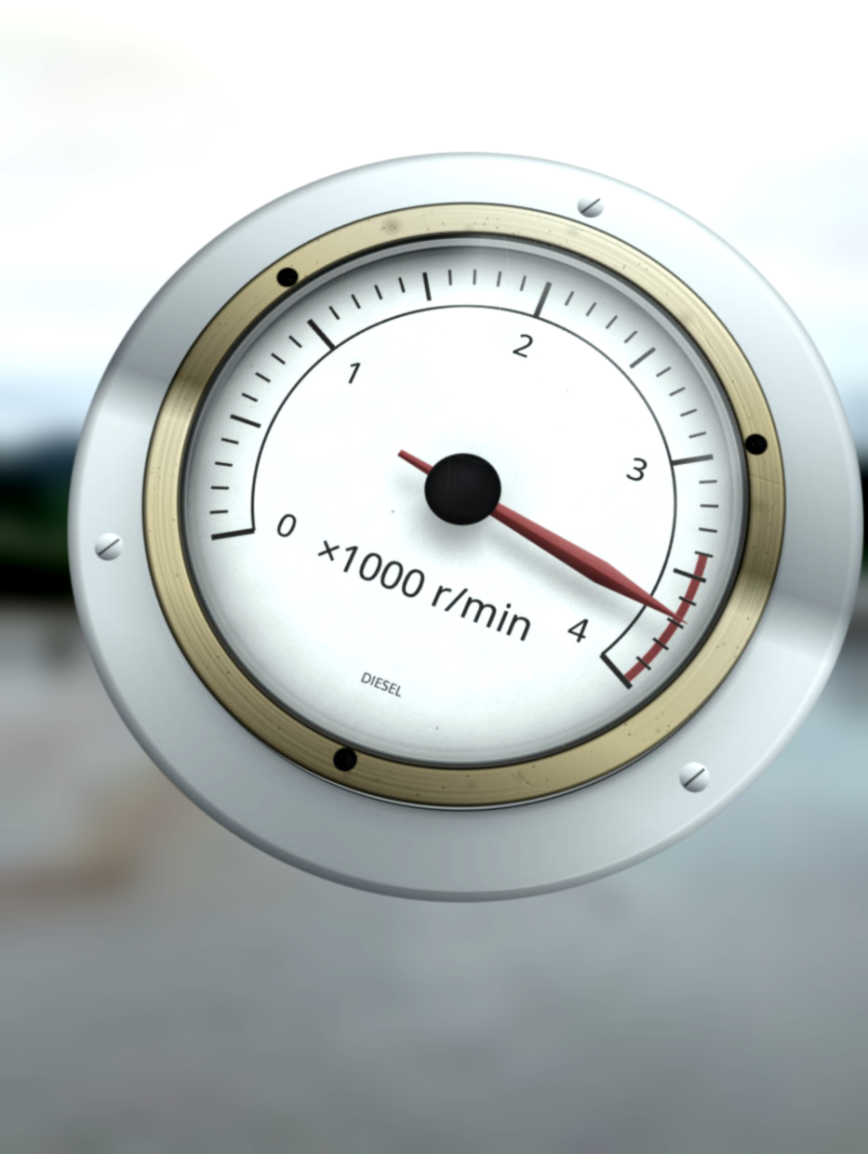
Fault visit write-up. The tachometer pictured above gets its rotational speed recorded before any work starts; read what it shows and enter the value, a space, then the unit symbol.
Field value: 3700 rpm
